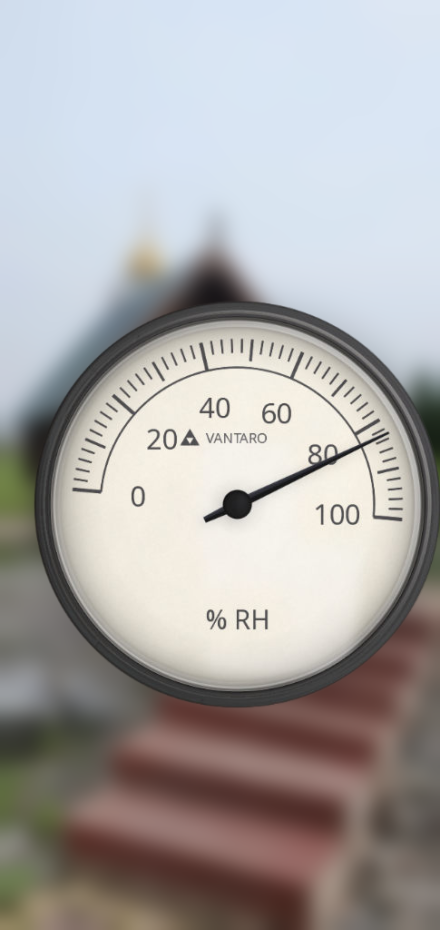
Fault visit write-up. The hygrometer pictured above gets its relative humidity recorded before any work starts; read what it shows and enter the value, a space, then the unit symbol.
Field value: 83 %
